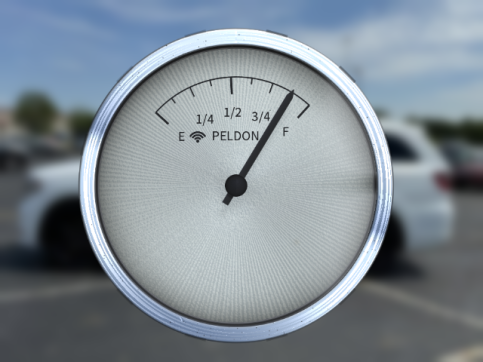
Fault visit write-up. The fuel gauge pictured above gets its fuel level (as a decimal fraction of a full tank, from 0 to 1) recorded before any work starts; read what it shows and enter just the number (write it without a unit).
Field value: 0.875
